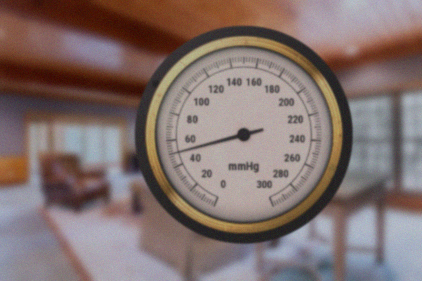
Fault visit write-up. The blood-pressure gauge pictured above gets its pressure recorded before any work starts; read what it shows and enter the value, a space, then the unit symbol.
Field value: 50 mmHg
